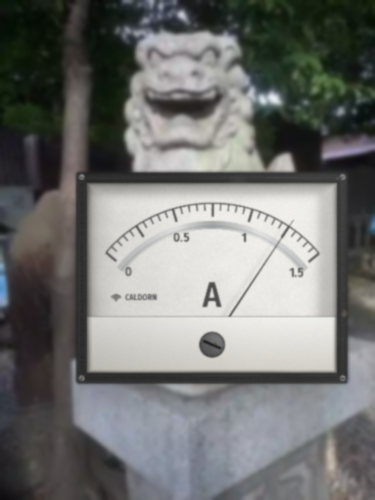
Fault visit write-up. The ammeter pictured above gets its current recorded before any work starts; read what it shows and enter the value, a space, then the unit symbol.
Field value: 1.25 A
